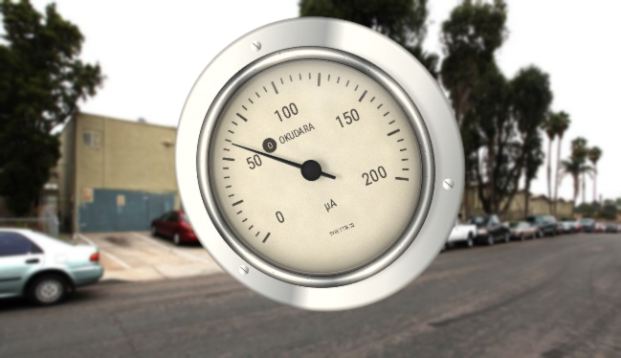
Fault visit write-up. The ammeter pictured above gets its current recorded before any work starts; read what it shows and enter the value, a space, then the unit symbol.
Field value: 60 µA
